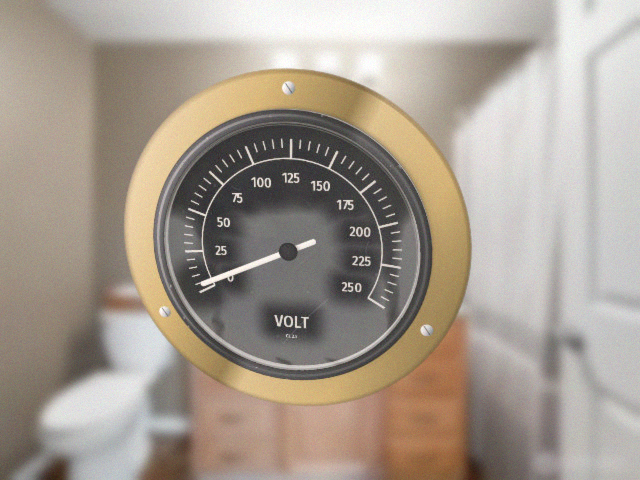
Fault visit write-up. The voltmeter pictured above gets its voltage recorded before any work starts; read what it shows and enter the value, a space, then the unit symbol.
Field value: 5 V
